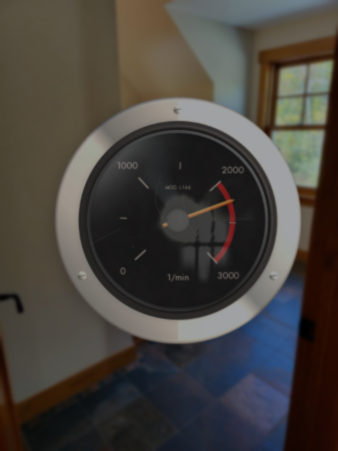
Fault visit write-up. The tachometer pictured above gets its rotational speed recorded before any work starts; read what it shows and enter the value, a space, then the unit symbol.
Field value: 2250 rpm
